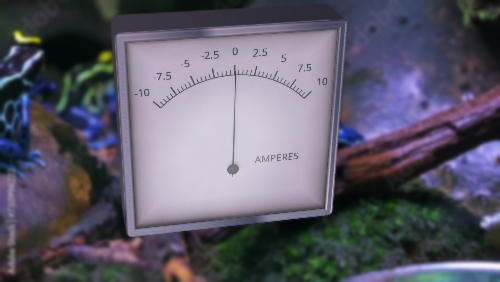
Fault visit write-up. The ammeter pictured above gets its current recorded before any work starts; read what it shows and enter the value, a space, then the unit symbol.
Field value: 0 A
